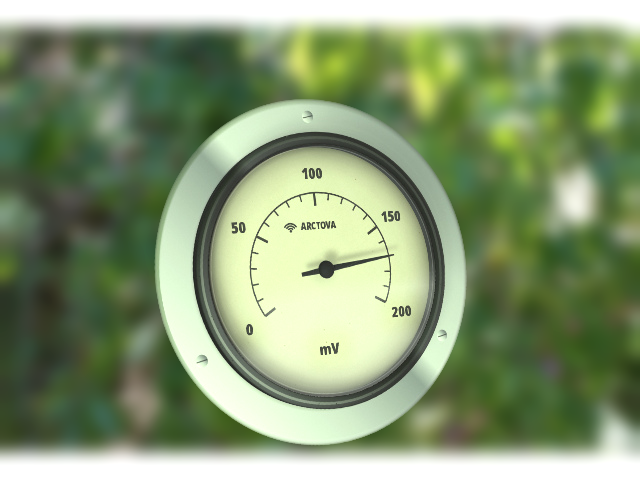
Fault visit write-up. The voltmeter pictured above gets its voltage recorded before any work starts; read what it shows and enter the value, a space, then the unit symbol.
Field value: 170 mV
